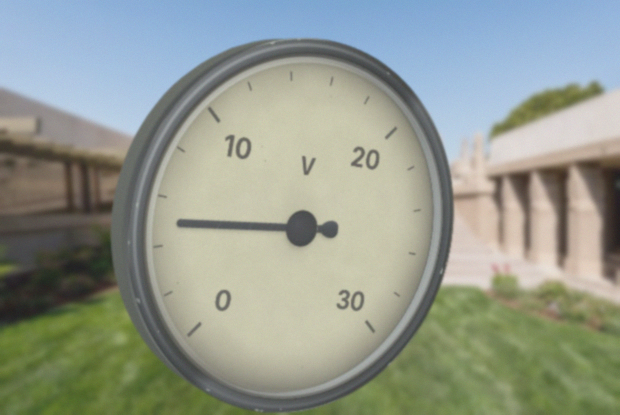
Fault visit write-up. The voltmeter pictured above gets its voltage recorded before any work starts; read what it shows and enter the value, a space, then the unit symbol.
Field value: 5 V
